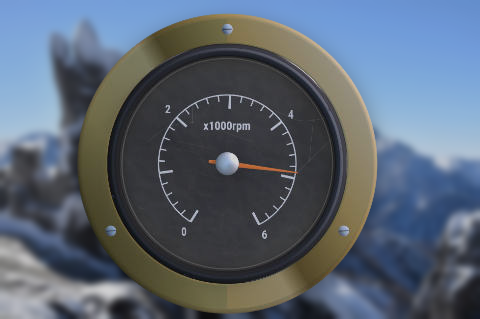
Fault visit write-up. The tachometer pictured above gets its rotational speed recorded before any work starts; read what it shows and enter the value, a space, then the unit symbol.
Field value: 4900 rpm
